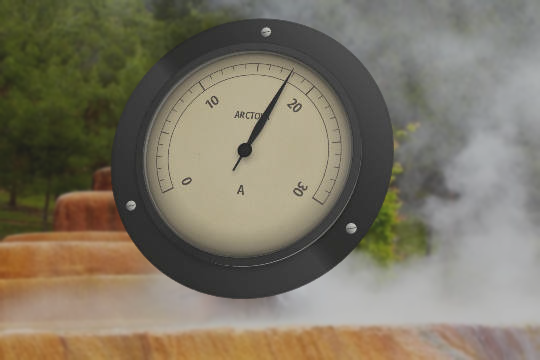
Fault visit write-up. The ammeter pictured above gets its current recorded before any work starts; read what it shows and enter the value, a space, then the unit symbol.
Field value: 18 A
